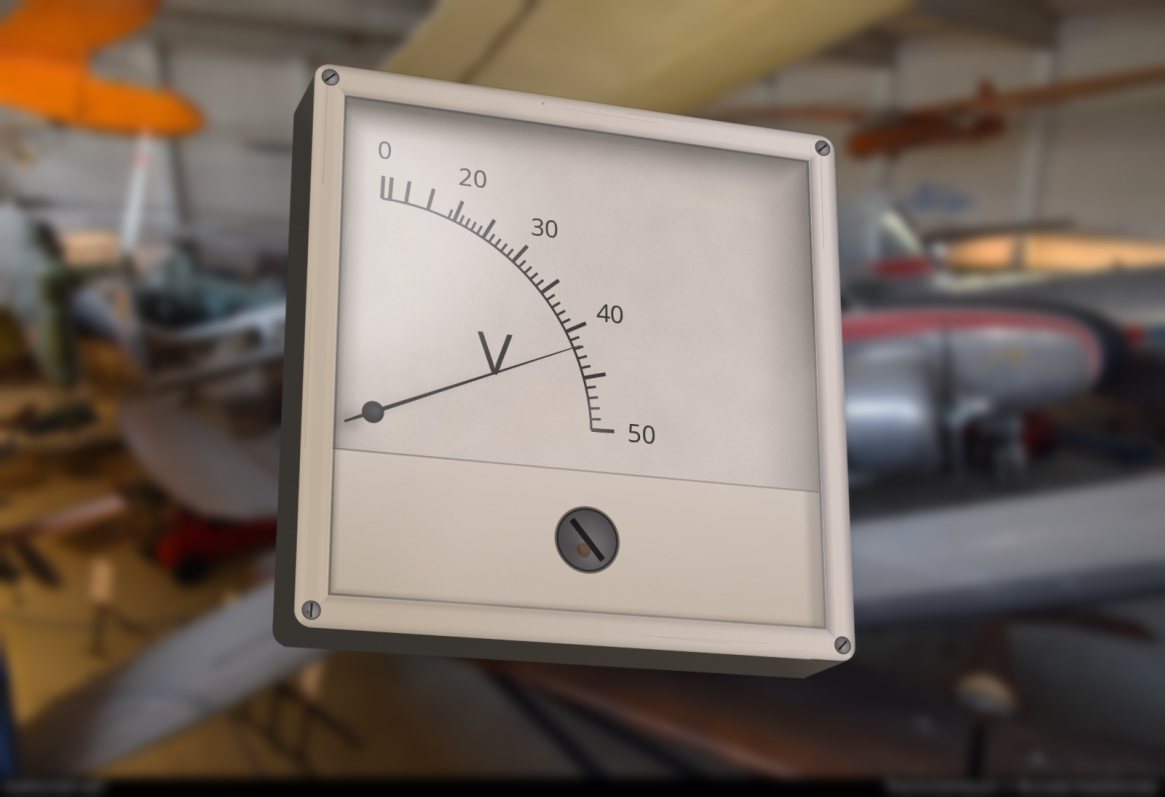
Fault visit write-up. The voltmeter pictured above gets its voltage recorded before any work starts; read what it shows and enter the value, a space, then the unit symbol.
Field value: 42 V
